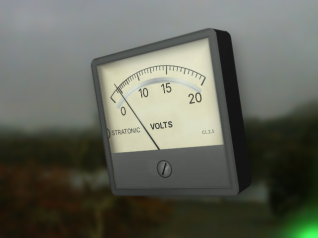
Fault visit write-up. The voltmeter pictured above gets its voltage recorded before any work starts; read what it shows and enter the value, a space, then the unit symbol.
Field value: 5 V
